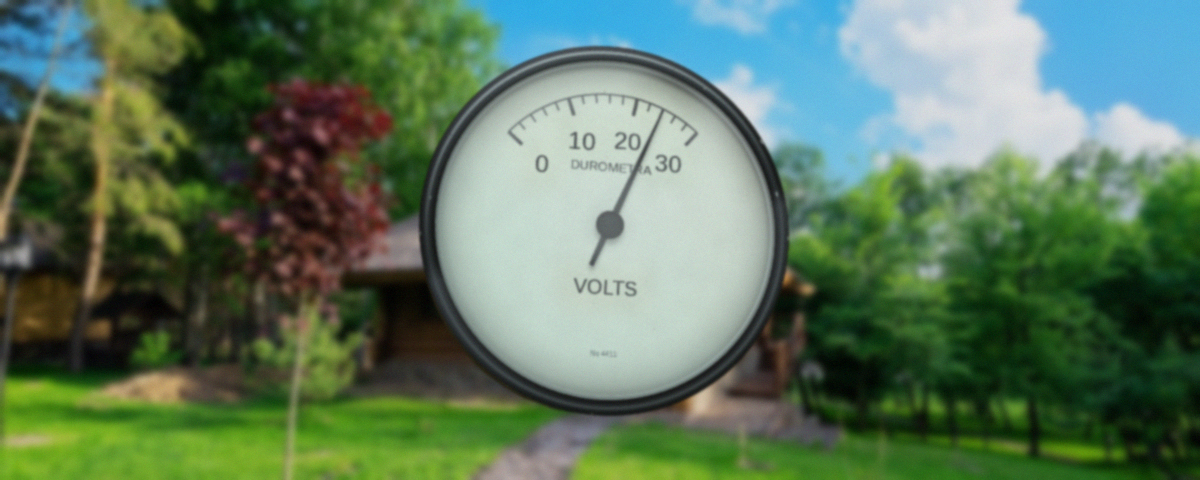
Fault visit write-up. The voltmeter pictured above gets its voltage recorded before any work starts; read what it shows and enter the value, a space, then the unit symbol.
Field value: 24 V
